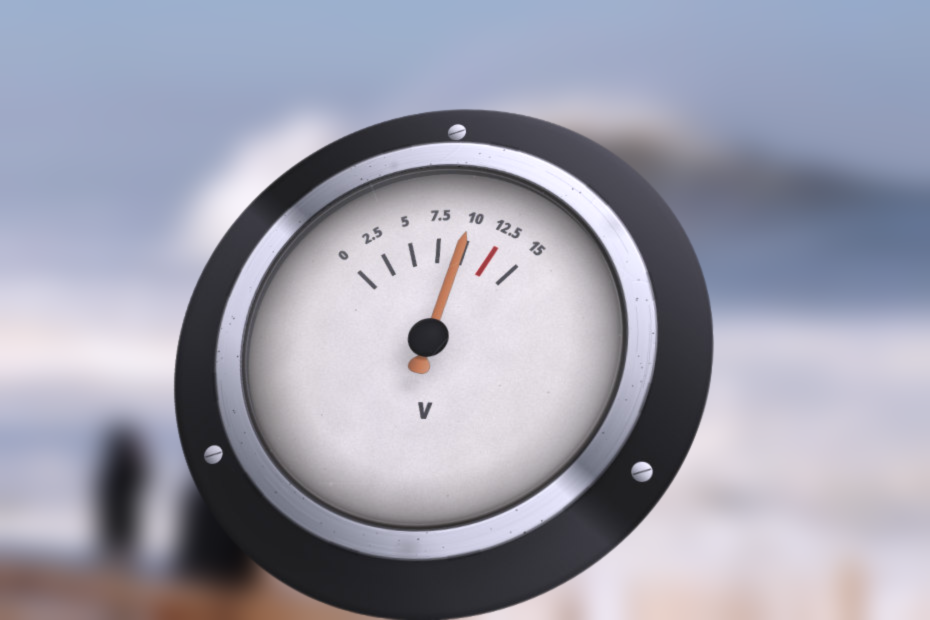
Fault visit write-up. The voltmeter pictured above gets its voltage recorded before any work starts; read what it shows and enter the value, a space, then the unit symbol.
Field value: 10 V
